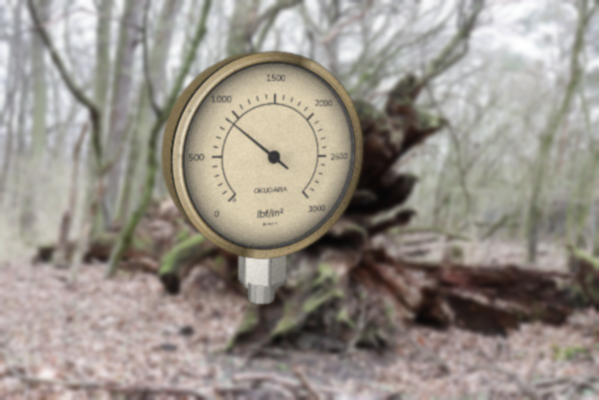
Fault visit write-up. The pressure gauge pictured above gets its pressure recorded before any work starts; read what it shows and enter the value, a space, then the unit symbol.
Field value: 900 psi
